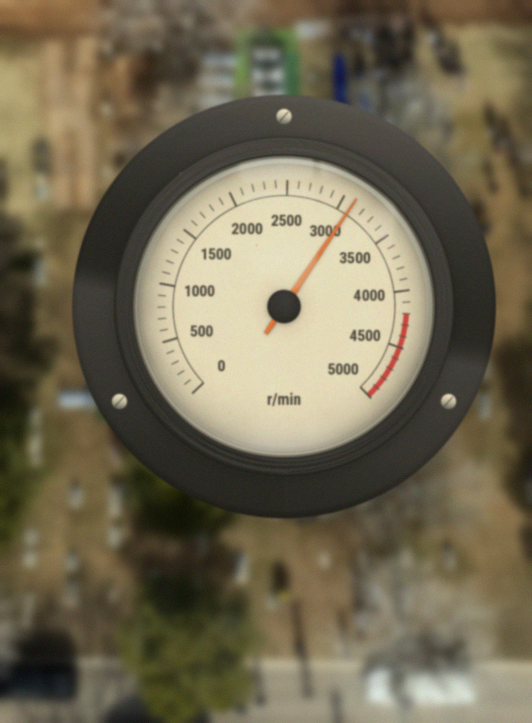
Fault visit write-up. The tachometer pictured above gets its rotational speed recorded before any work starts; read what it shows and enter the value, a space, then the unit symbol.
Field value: 3100 rpm
